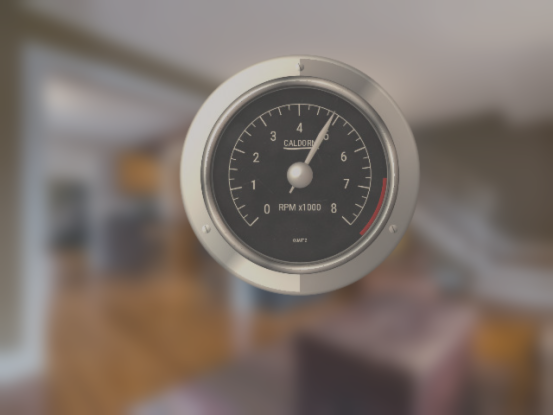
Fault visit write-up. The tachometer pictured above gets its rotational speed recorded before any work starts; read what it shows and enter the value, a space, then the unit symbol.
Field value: 4875 rpm
